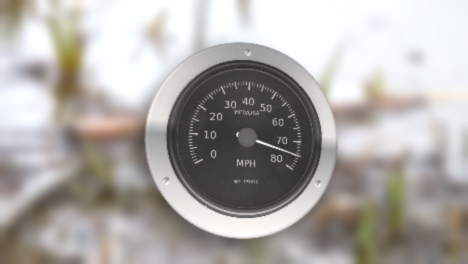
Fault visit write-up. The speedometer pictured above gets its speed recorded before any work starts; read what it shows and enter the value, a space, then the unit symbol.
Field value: 75 mph
